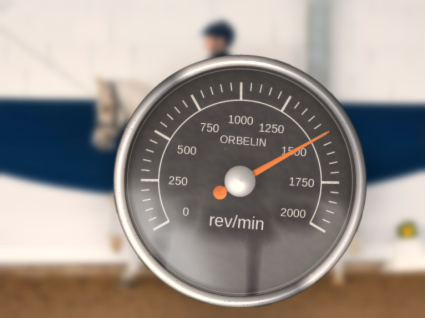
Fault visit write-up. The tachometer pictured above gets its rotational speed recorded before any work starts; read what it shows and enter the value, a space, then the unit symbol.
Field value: 1500 rpm
